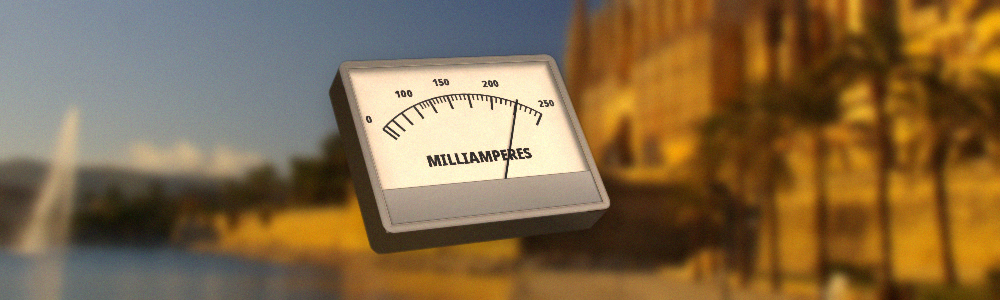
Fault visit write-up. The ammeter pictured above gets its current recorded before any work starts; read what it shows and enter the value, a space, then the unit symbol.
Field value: 225 mA
